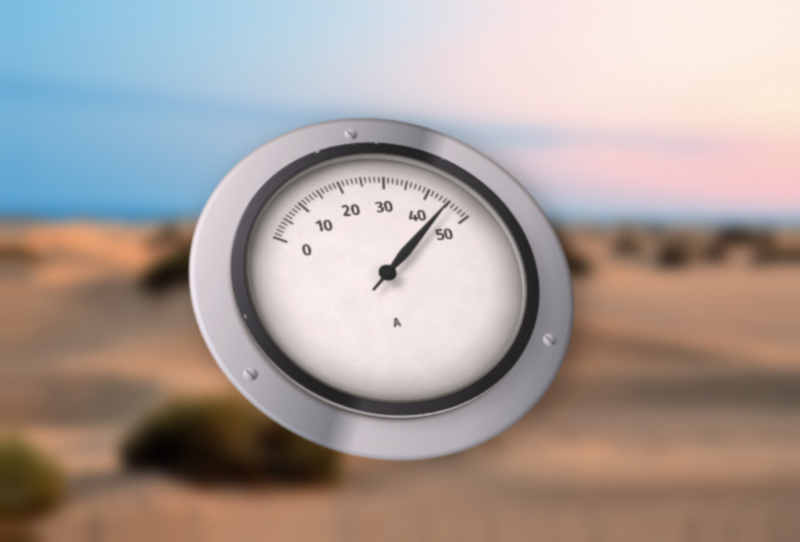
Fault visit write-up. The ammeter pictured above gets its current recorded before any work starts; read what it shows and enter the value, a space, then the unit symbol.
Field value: 45 A
